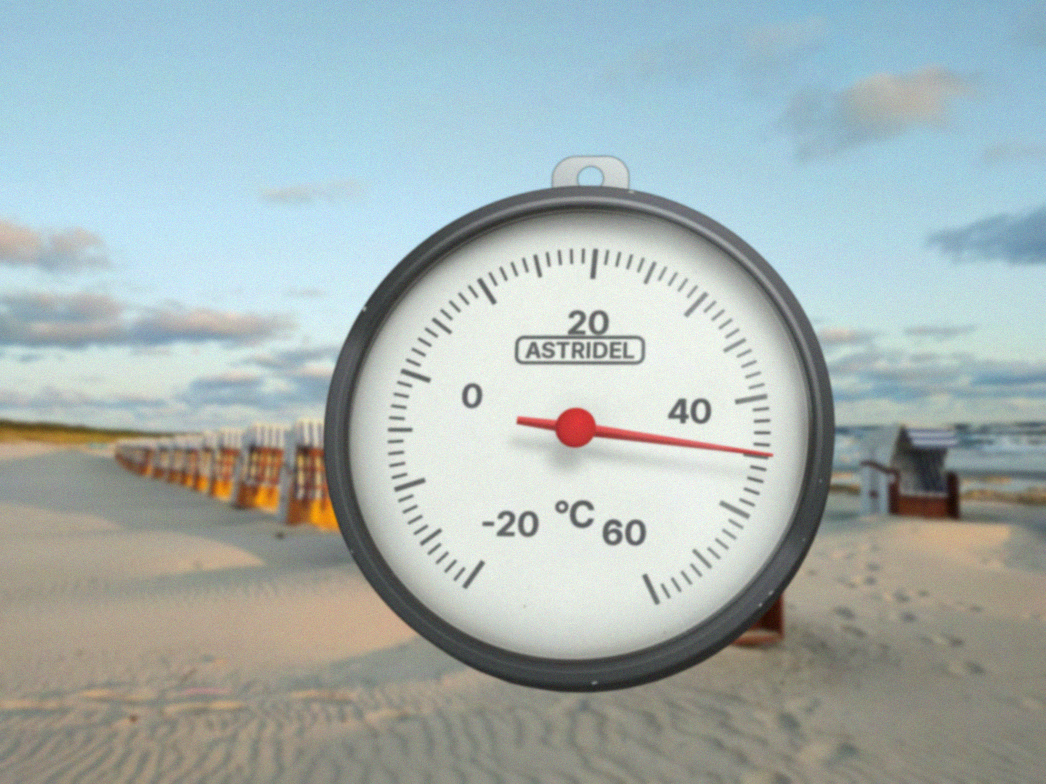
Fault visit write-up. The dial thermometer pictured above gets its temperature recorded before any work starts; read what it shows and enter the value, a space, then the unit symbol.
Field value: 45 °C
